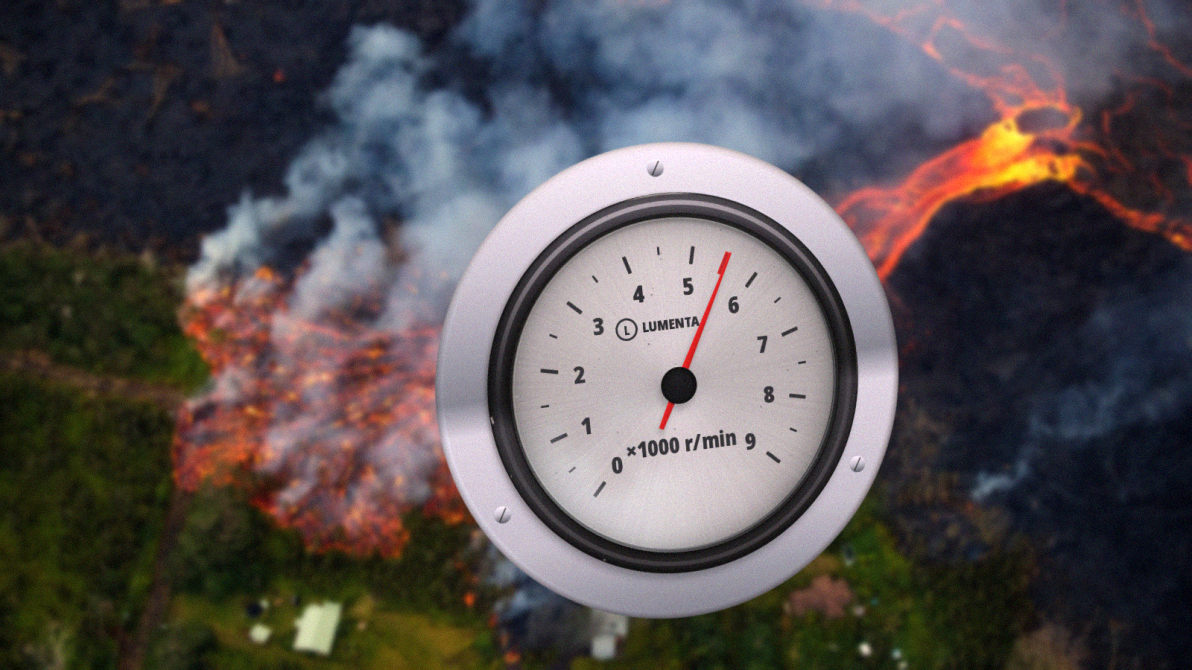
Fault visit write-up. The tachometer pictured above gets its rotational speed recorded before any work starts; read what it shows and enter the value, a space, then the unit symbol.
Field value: 5500 rpm
